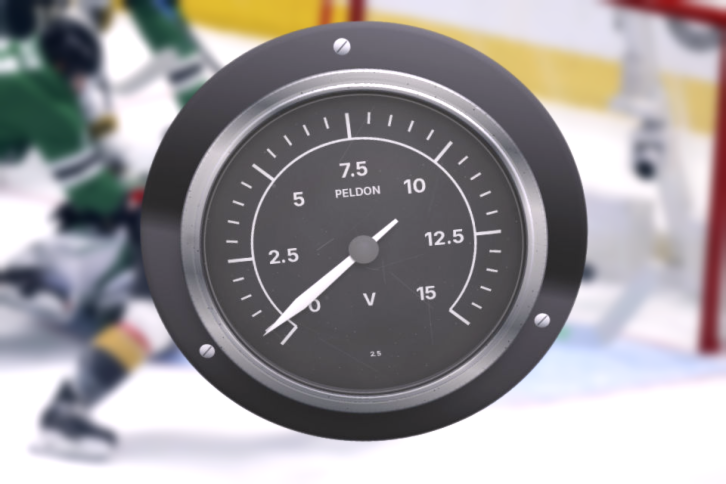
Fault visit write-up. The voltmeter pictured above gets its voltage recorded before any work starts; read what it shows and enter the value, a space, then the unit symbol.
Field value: 0.5 V
